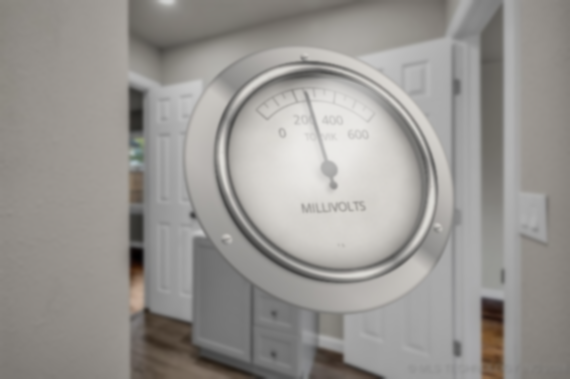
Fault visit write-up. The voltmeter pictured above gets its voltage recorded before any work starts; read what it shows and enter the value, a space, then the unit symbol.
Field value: 250 mV
